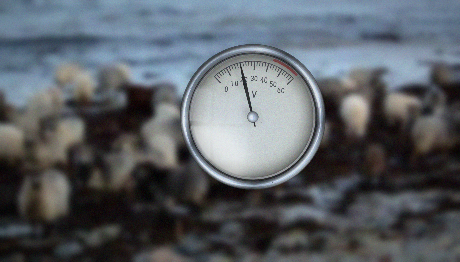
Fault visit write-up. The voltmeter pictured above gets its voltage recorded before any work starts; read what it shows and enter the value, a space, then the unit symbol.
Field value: 20 V
